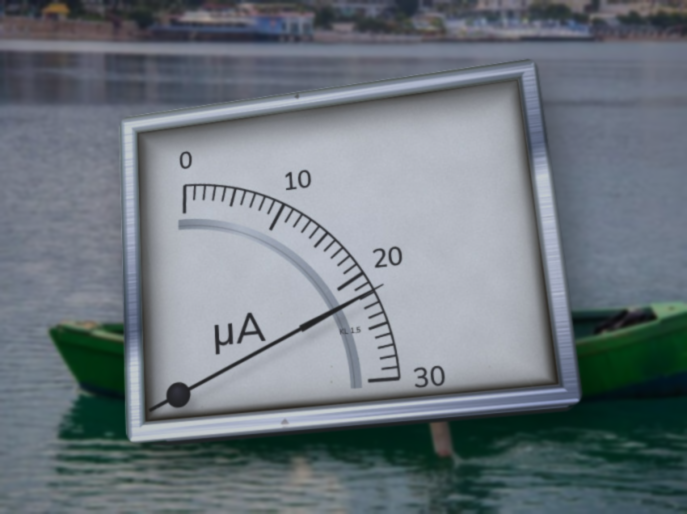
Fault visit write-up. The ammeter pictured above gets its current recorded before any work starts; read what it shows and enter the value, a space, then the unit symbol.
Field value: 22 µA
